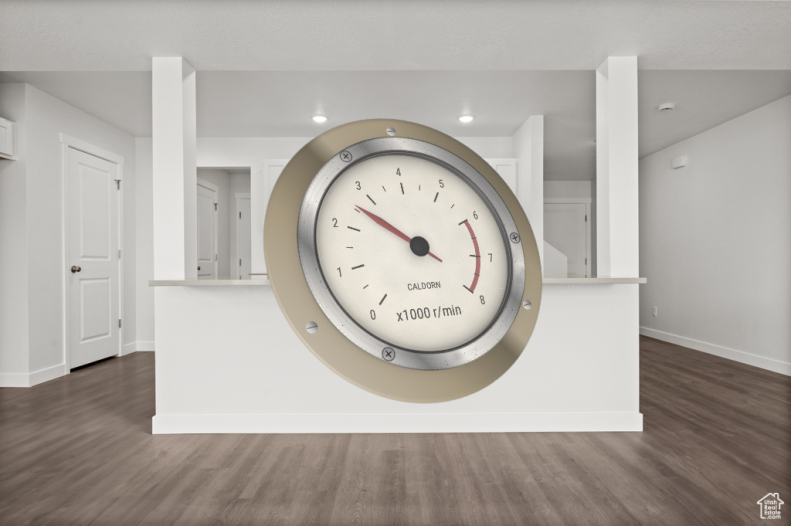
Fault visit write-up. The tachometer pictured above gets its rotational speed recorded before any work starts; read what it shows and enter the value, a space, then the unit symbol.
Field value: 2500 rpm
